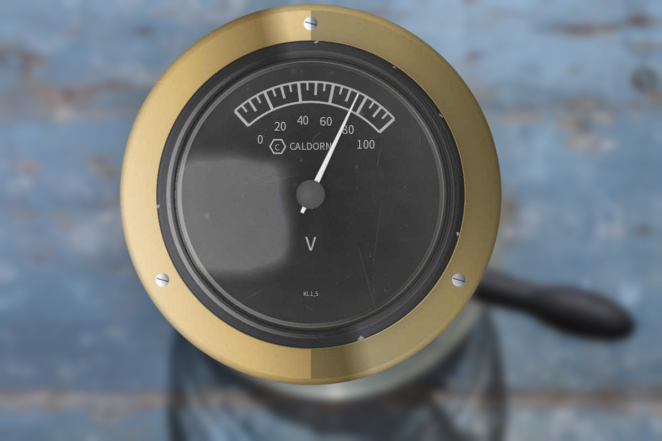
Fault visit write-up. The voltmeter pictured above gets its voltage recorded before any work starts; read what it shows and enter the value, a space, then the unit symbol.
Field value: 75 V
